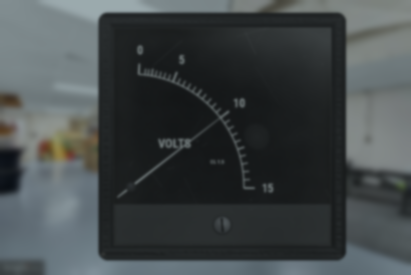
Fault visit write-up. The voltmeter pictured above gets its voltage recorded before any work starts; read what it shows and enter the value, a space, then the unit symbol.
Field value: 10 V
